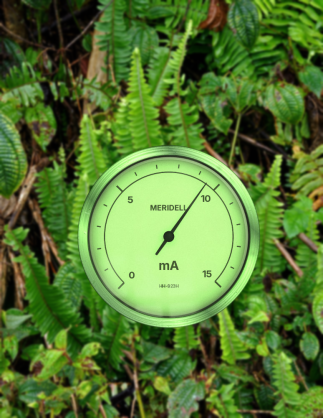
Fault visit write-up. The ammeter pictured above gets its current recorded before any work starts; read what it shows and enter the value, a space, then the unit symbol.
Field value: 9.5 mA
